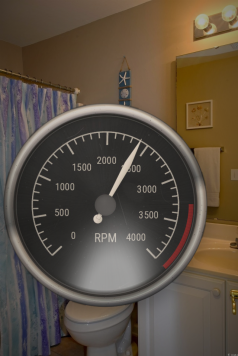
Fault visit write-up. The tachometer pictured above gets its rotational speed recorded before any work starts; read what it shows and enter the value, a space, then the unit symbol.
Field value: 2400 rpm
